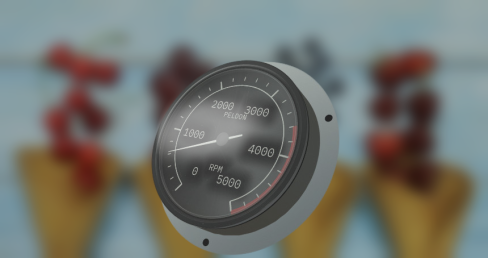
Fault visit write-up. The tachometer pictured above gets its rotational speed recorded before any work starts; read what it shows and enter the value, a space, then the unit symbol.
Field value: 600 rpm
